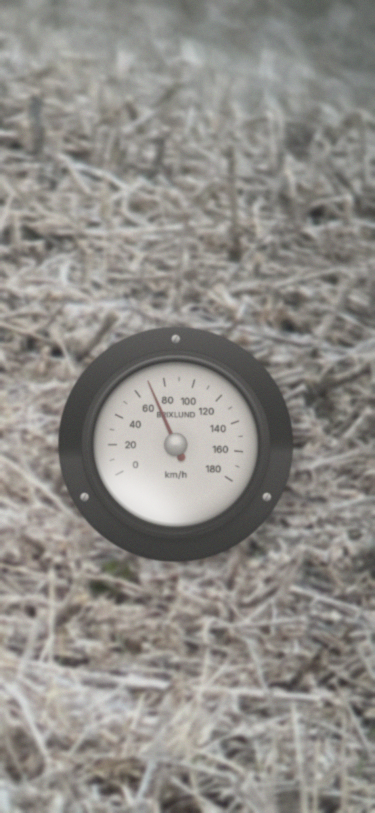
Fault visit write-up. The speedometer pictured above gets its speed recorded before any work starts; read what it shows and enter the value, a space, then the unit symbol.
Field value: 70 km/h
